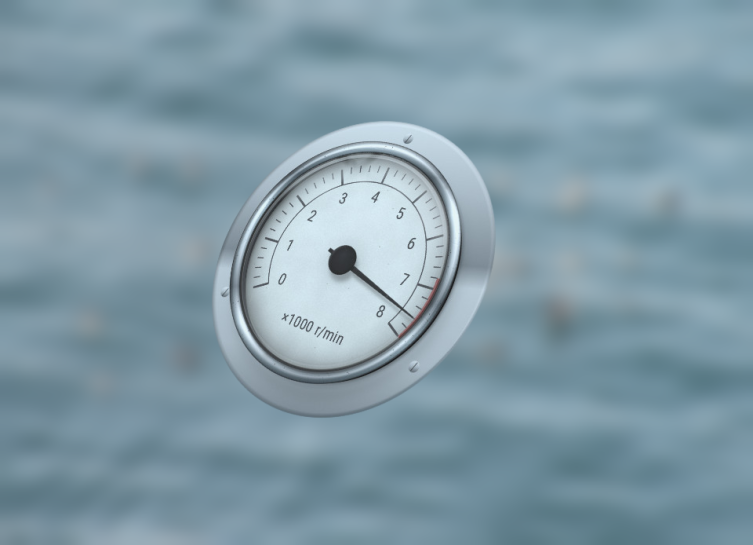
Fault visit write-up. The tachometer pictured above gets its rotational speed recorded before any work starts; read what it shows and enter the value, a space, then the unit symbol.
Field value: 7600 rpm
